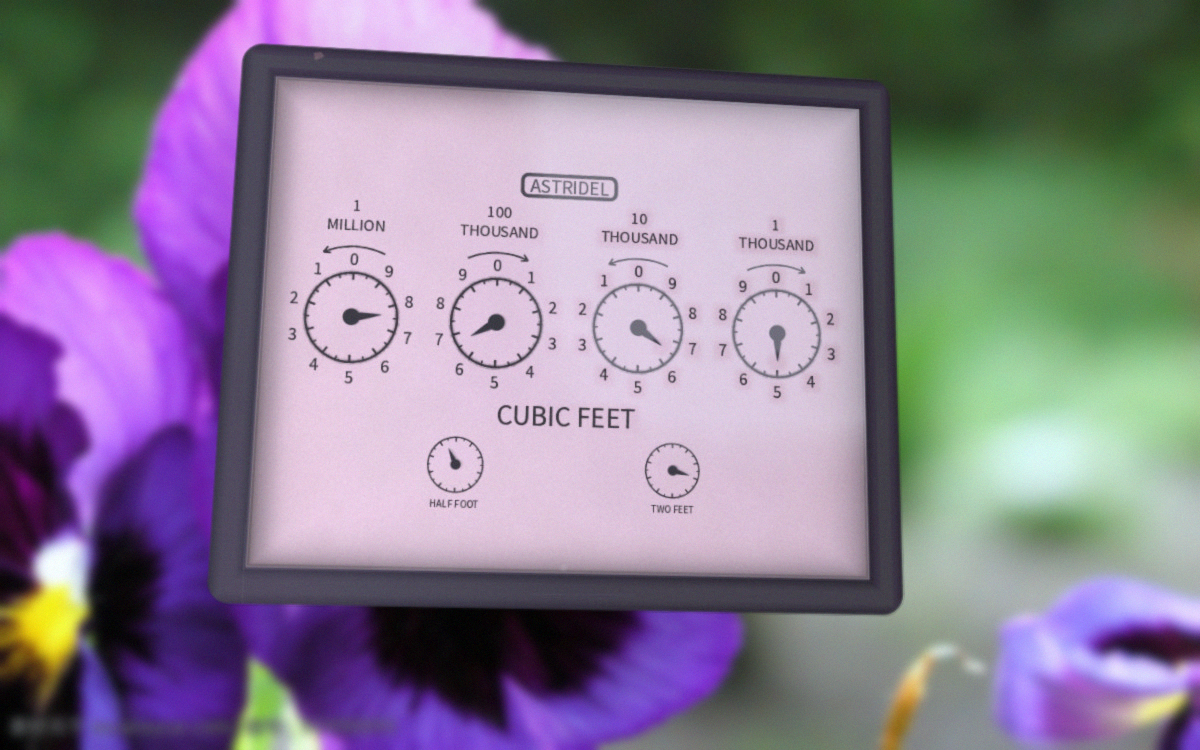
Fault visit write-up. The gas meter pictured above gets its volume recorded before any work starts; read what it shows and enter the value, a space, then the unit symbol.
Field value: 766500 ft³
